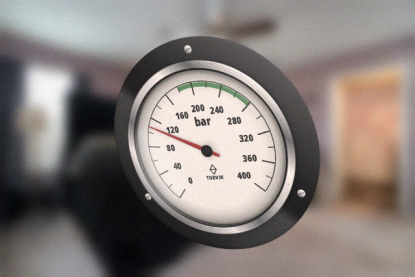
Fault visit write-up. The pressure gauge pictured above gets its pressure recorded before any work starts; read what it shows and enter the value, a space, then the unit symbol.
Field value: 110 bar
